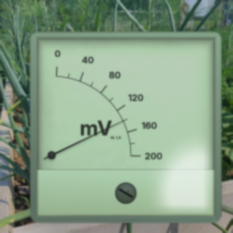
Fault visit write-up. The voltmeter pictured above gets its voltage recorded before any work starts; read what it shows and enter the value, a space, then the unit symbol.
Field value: 140 mV
